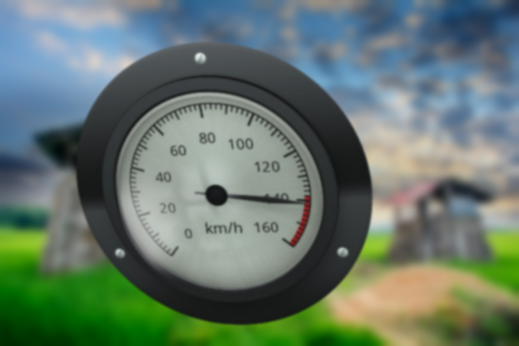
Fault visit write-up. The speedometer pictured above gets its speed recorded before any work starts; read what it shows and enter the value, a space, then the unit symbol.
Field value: 140 km/h
